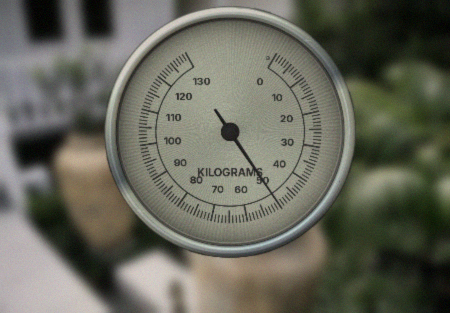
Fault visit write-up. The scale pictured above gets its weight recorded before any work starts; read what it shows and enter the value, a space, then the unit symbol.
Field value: 50 kg
